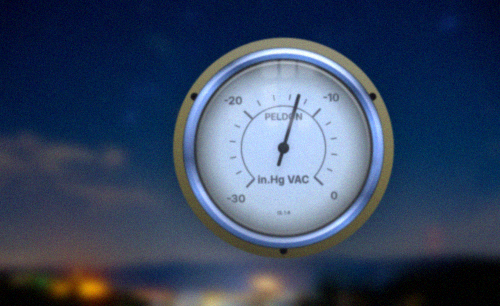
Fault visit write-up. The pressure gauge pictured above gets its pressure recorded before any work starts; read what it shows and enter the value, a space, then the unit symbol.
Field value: -13 inHg
